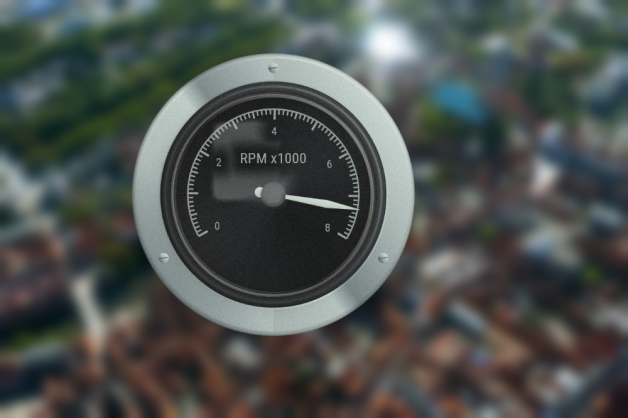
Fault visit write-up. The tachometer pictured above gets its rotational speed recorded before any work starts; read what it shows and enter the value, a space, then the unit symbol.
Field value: 7300 rpm
